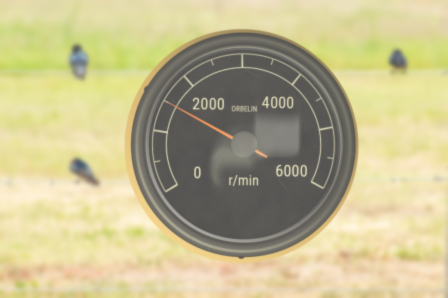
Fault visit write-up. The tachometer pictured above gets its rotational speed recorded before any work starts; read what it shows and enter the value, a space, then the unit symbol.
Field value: 1500 rpm
